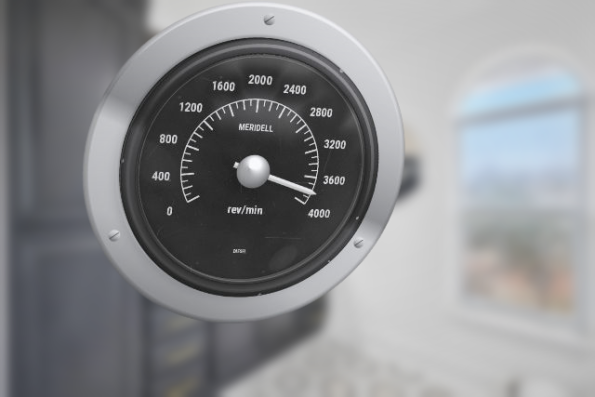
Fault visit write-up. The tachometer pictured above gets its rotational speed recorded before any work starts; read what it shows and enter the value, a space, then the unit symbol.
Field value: 3800 rpm
